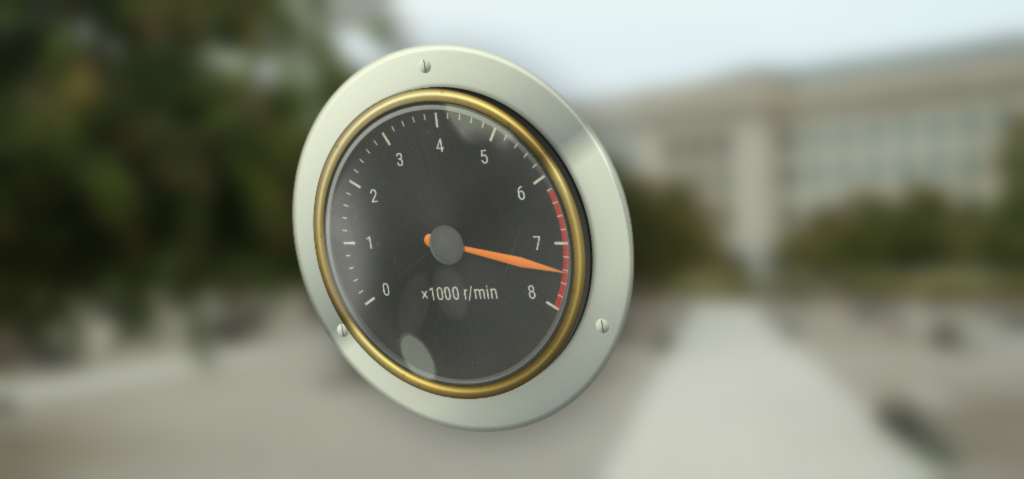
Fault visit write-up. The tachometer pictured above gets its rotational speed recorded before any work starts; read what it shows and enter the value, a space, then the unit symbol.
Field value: 7400 rpm
